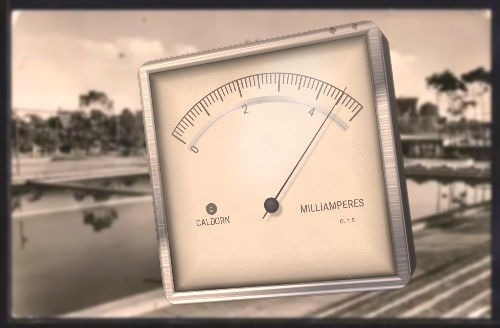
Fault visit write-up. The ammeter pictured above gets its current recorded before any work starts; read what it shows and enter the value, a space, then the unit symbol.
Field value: 4.5 mA
